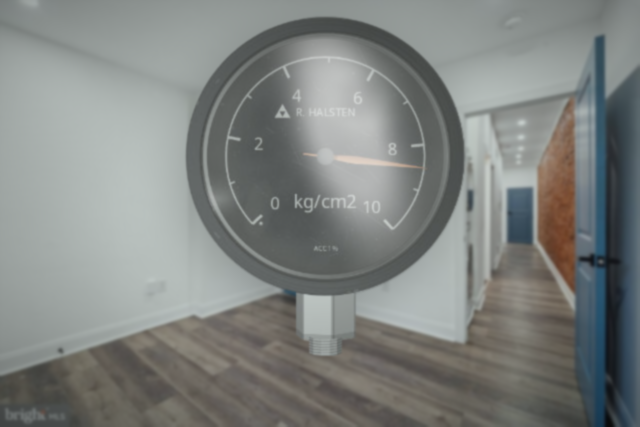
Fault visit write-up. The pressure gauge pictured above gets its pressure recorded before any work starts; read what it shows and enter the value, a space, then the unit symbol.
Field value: 8.5 kg/cm²
